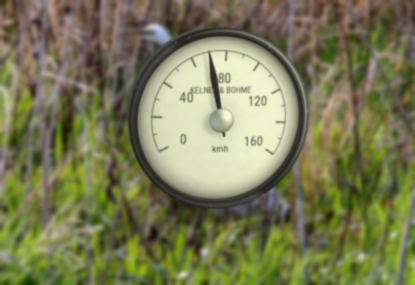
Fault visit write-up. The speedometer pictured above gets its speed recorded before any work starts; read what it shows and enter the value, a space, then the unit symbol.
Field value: 70 km/h
